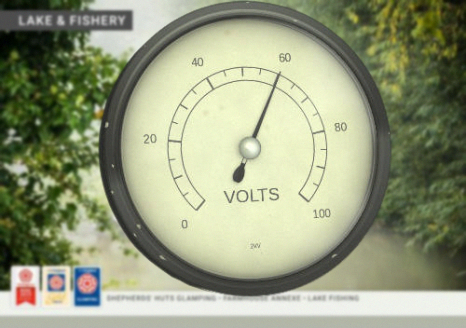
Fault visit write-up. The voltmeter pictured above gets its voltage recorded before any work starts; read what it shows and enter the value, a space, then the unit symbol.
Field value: 60 V
